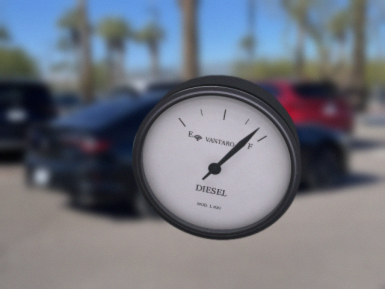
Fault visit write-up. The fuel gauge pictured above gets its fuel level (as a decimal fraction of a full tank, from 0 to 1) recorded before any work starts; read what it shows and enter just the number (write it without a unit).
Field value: 0.875
